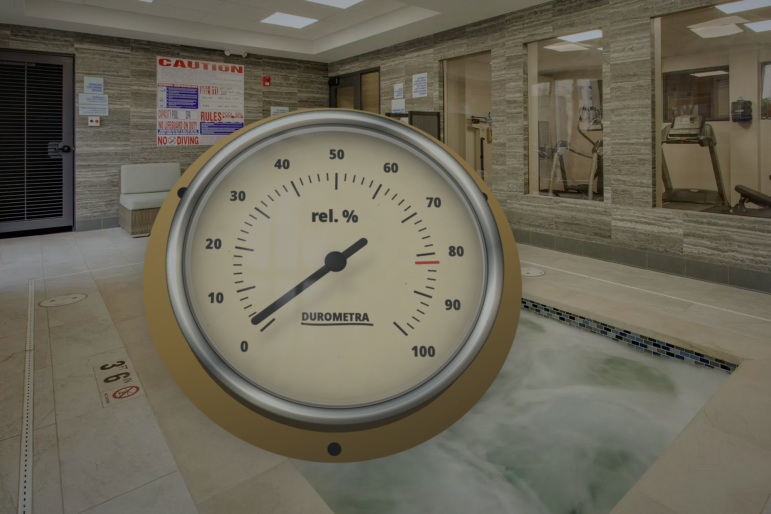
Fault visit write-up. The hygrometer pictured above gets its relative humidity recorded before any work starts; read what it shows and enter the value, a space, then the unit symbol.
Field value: 2 %
